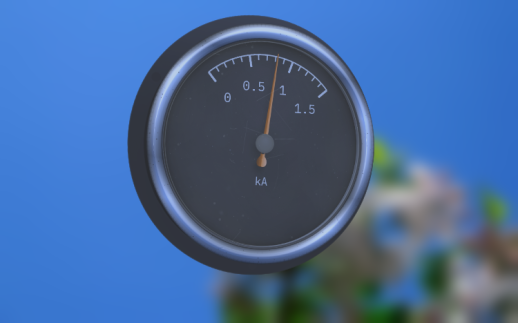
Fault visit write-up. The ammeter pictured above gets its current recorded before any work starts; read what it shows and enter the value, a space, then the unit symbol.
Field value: 0.8 kA
